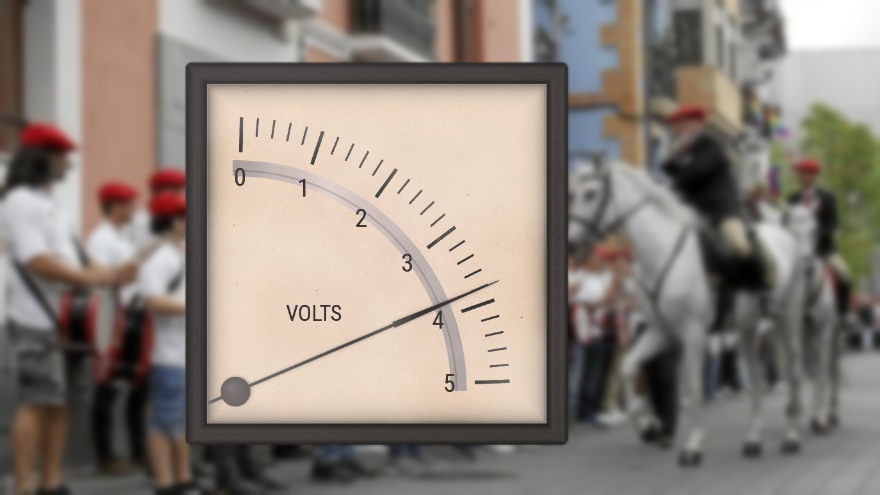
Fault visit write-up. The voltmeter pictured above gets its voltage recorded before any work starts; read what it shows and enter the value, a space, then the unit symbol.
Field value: 3.8 V
